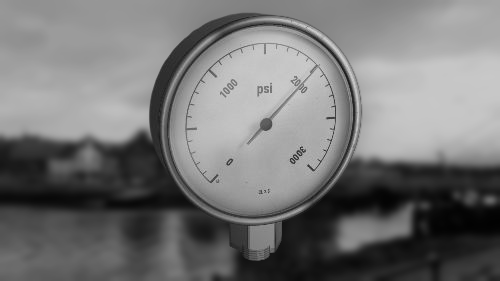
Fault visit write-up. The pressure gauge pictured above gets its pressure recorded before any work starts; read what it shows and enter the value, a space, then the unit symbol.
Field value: 2000 psi
